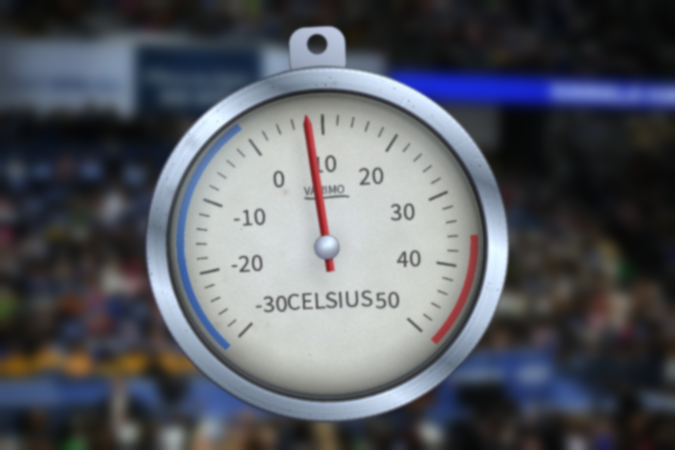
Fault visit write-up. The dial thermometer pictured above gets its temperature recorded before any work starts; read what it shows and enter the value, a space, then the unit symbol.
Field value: 8 °C
